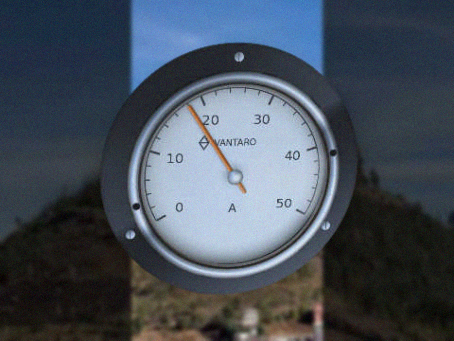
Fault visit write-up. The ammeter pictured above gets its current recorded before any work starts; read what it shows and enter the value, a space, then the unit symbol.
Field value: 18 A
